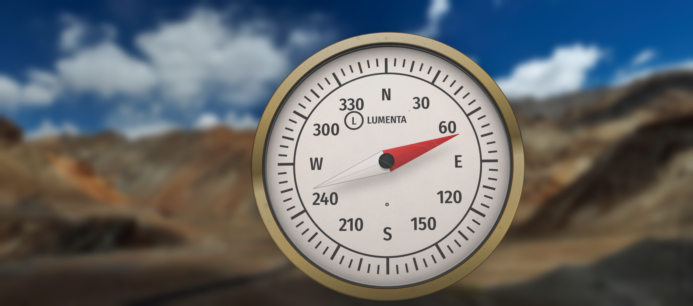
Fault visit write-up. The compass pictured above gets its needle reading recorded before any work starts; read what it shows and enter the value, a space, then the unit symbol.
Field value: 70 °
